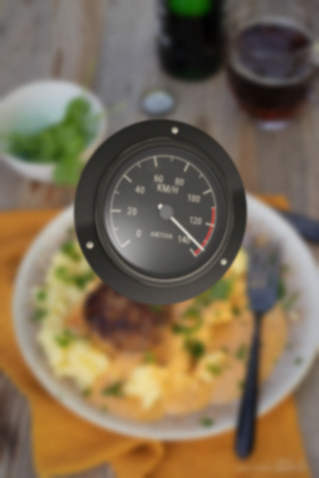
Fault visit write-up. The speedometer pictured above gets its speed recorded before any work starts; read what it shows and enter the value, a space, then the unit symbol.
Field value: 135 km/h
